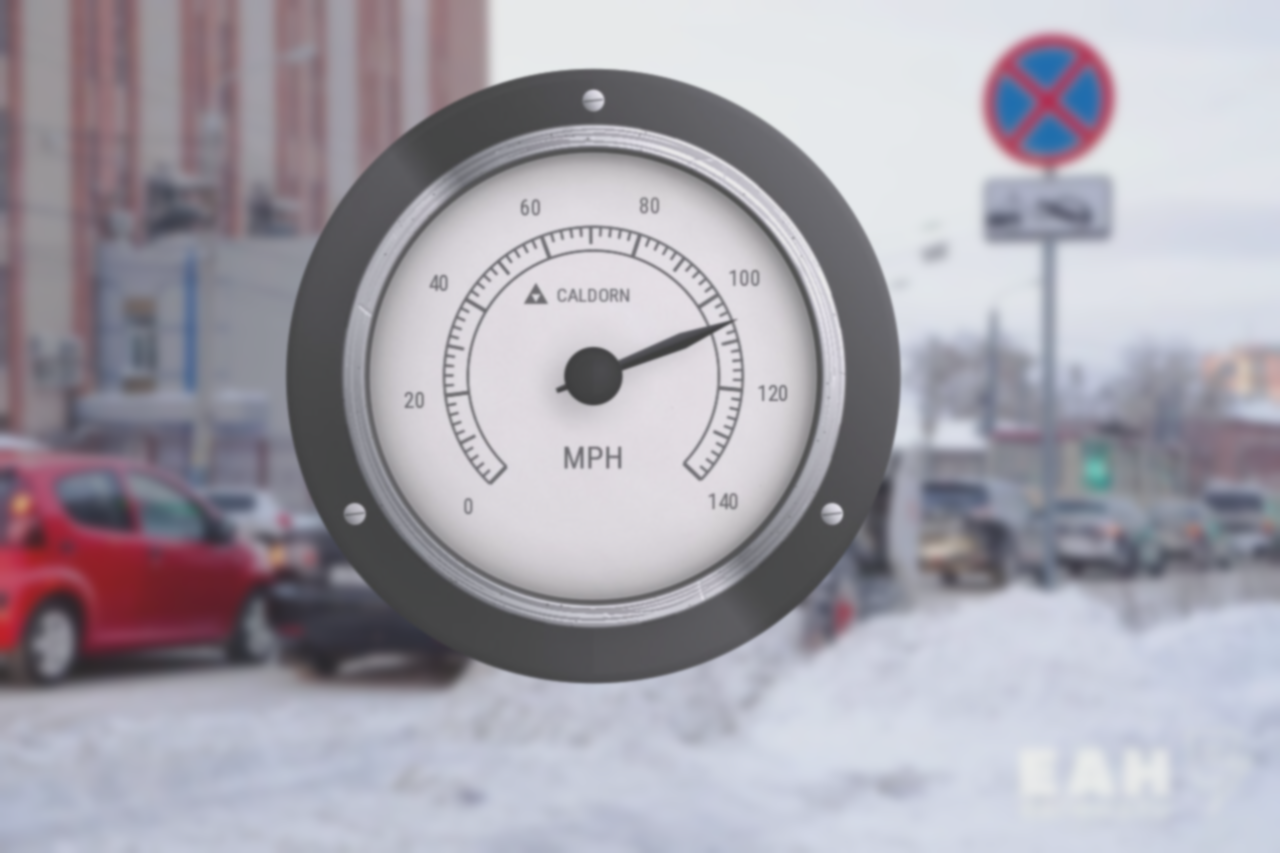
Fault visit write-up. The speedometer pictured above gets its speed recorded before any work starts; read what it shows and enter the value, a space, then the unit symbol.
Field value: 106 mph
